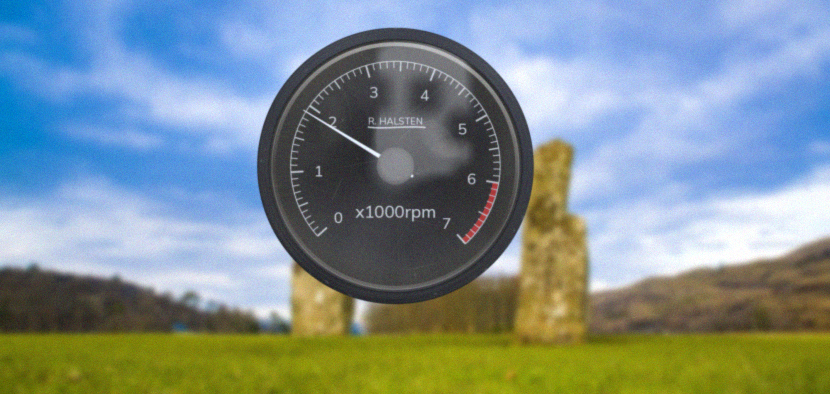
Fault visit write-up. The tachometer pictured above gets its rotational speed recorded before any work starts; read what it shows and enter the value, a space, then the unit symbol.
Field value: 1900 rpm
